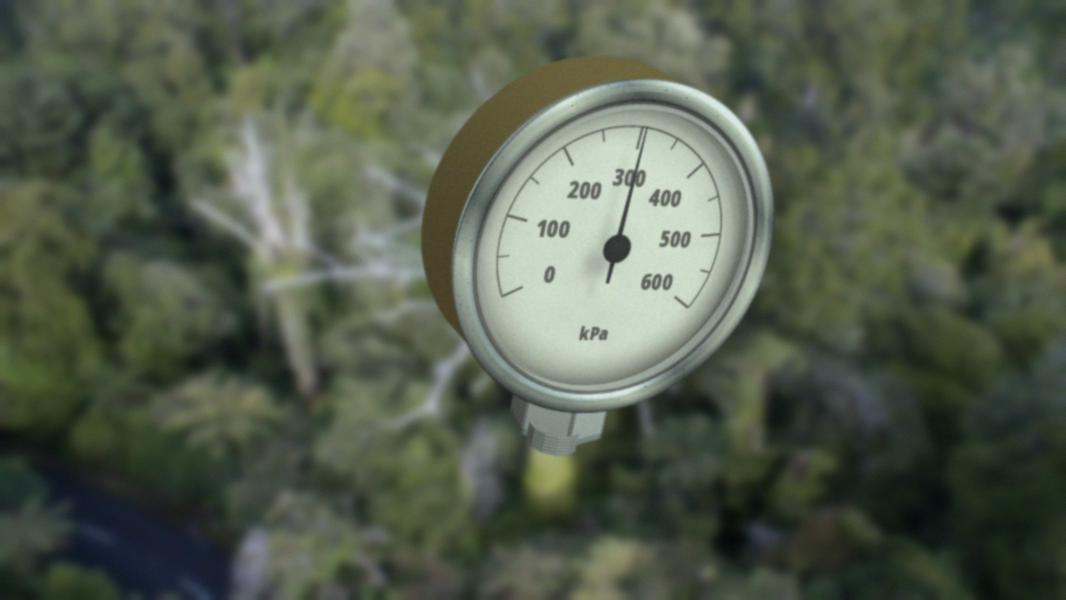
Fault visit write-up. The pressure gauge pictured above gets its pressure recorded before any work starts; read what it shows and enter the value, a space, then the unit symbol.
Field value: 300 kPa
